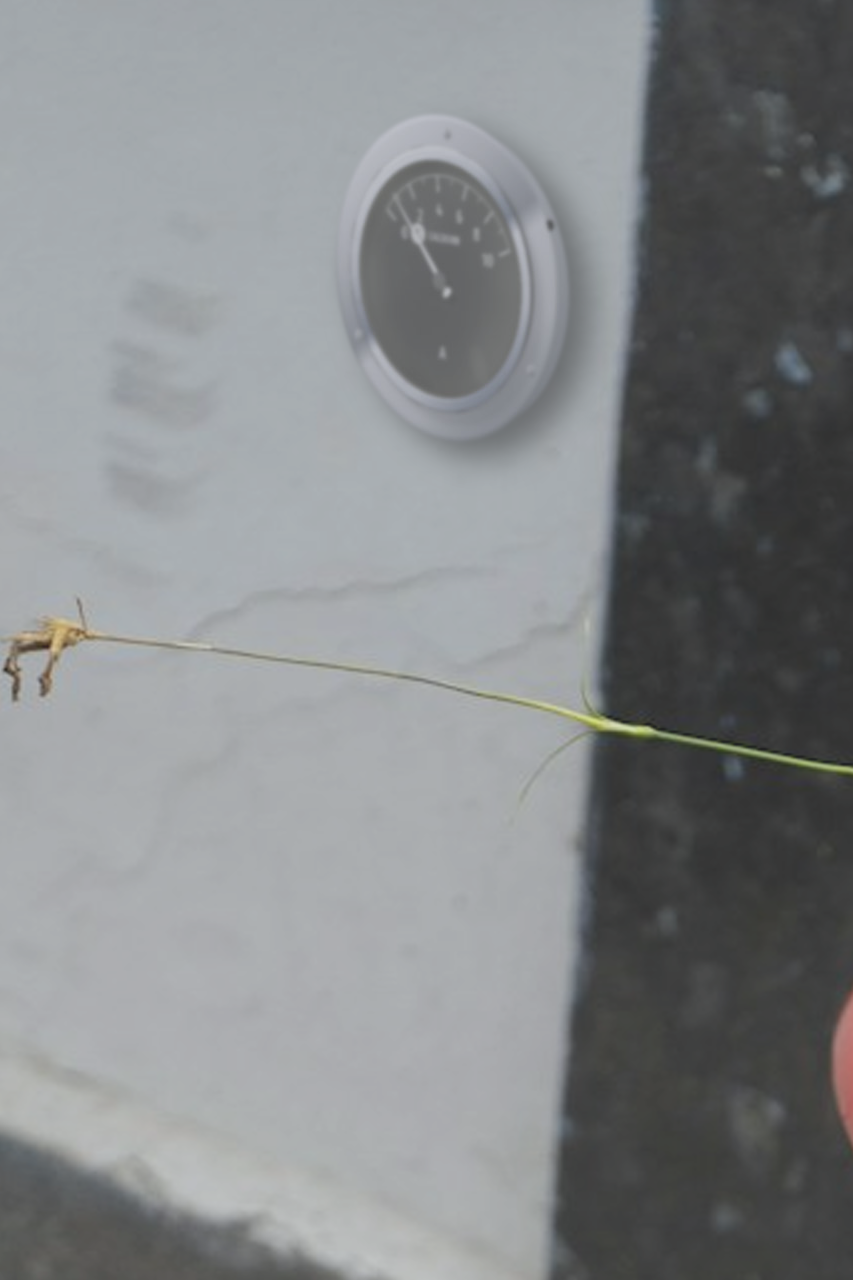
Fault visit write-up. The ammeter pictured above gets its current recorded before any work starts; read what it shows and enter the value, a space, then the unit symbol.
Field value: 1 A
